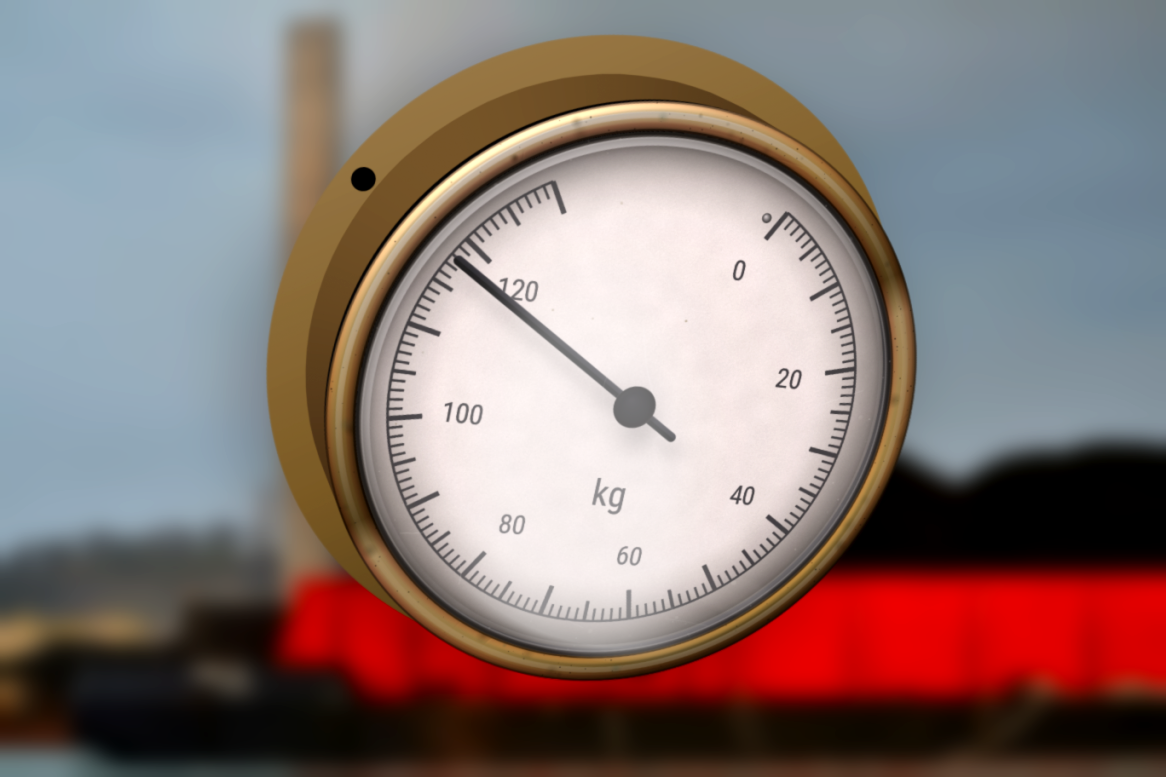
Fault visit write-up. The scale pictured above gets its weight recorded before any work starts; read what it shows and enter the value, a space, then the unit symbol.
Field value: 118 kg
